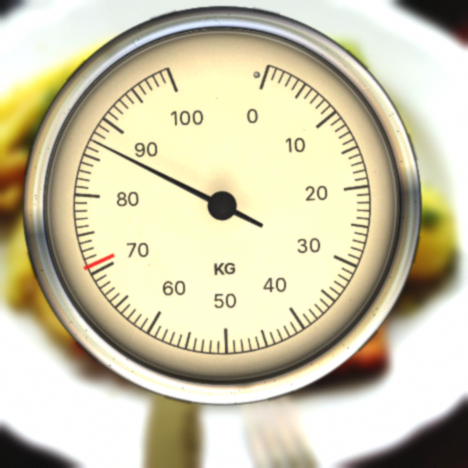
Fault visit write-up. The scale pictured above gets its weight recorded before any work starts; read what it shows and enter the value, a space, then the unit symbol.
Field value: 87 kg
